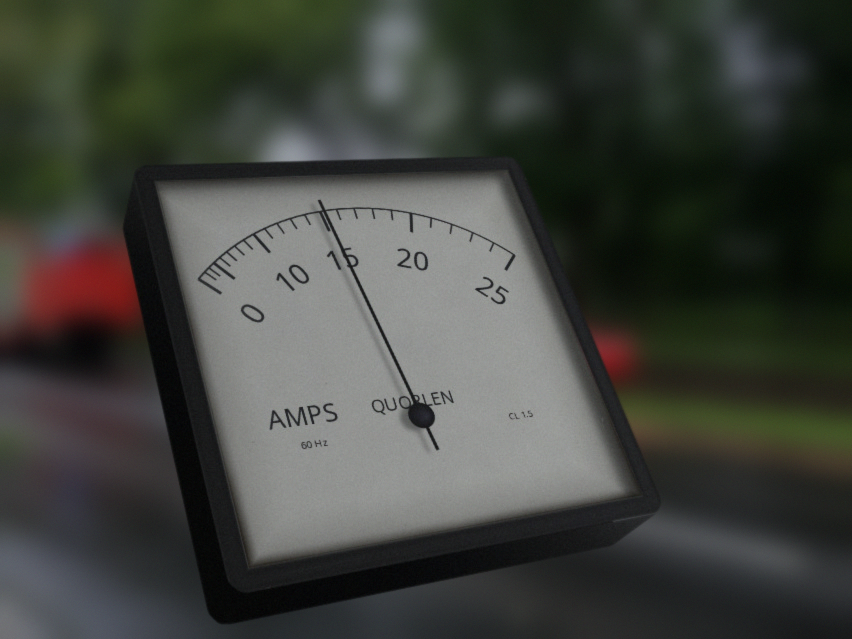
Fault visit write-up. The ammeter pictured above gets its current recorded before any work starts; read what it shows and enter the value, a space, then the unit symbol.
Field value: 15 A
